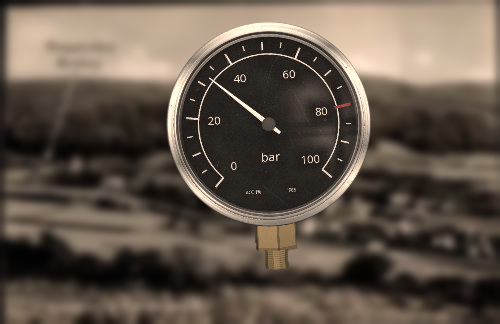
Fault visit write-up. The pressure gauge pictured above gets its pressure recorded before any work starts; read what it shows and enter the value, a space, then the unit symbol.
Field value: 32.5 bar
